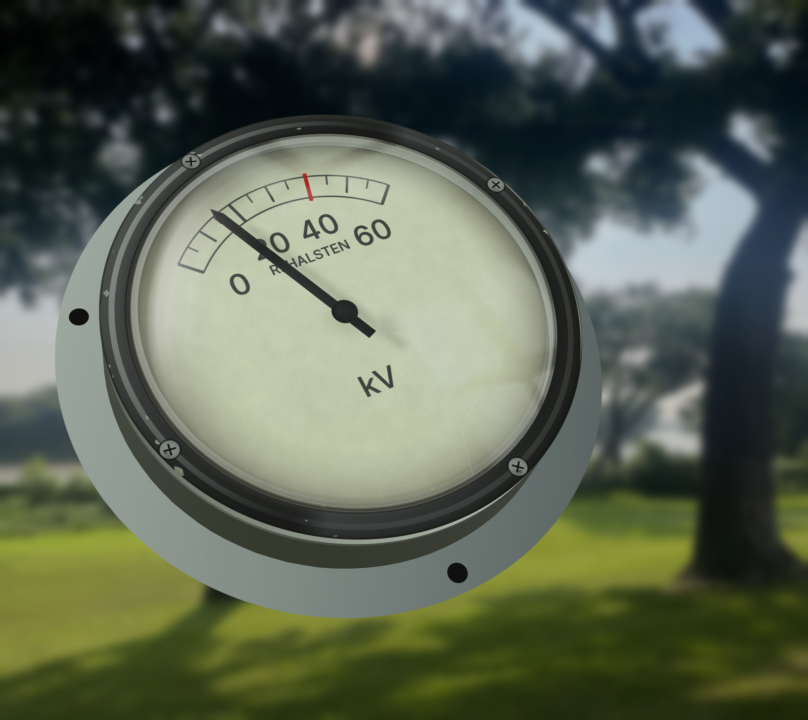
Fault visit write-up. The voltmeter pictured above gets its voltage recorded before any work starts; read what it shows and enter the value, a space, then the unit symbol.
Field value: 15 kV
